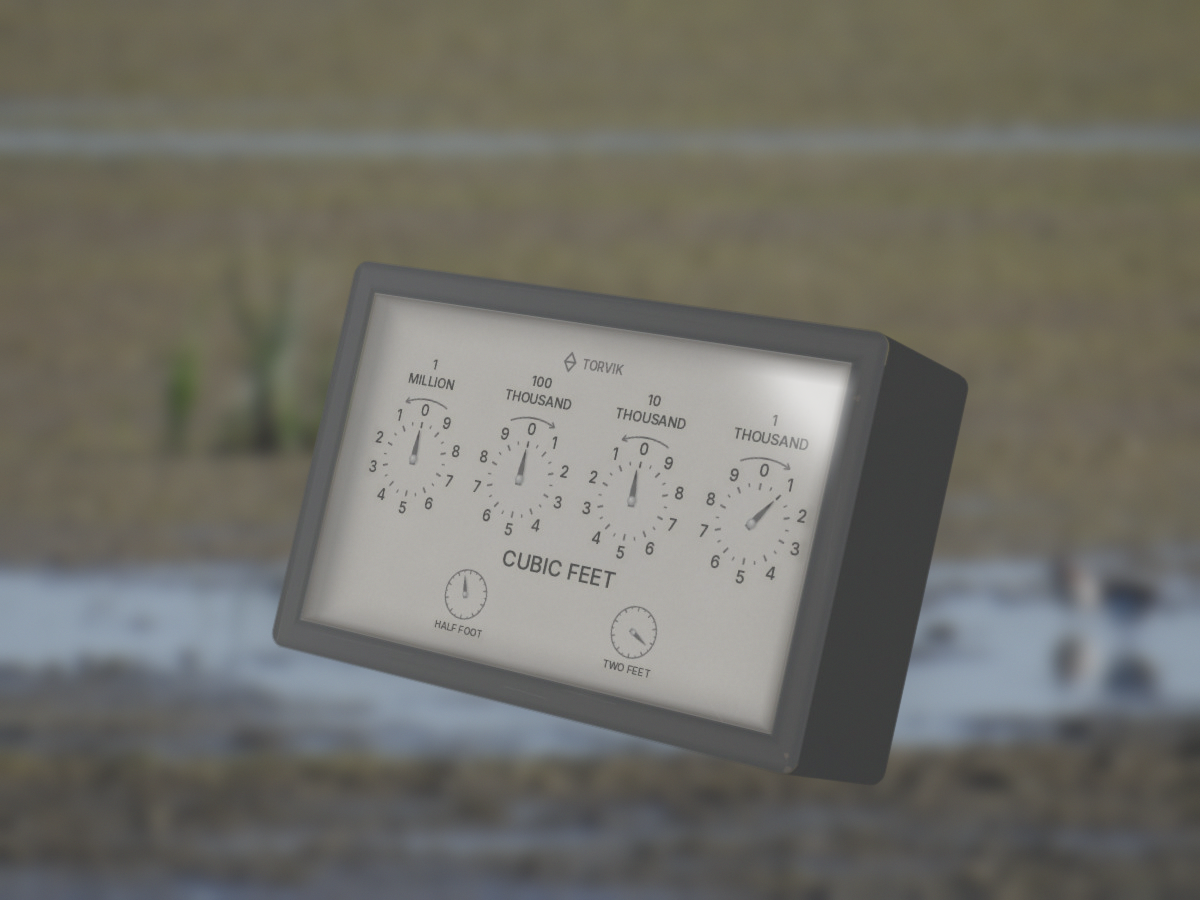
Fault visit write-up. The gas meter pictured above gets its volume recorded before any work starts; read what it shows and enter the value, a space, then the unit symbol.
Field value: 100 ft³
